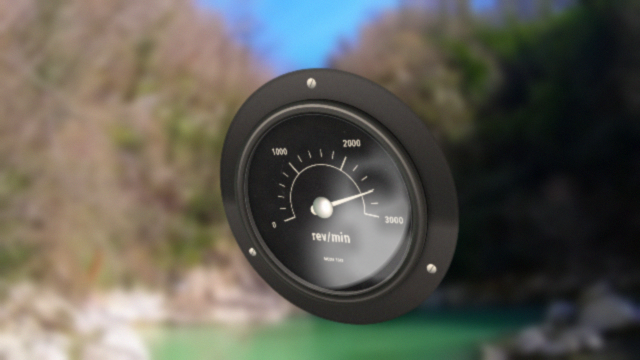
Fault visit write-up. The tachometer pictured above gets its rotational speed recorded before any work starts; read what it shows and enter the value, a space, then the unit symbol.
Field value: 2600 rpm
